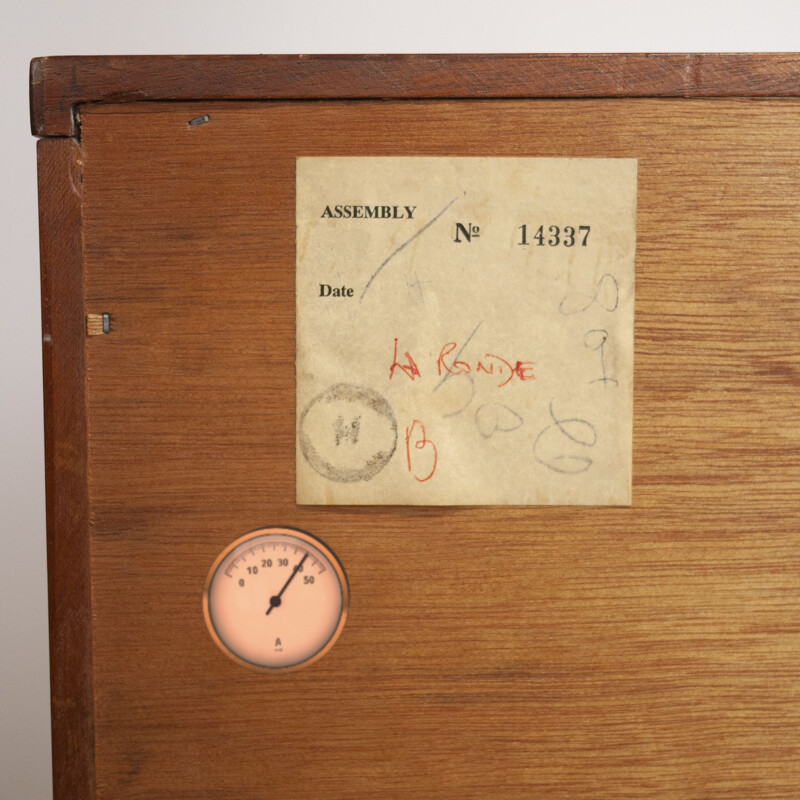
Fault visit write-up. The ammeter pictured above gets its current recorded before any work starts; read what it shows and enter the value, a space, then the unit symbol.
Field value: 40 A
